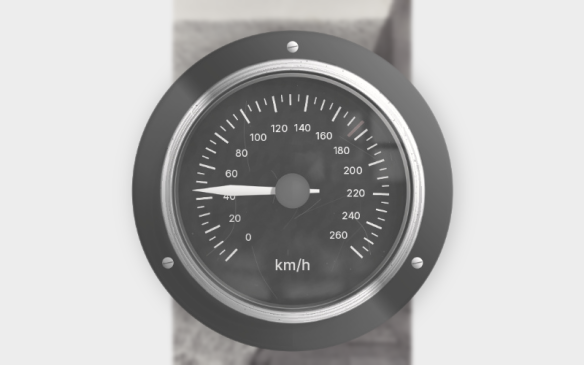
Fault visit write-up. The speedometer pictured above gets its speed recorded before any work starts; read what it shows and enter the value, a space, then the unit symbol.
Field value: 45 km/h
